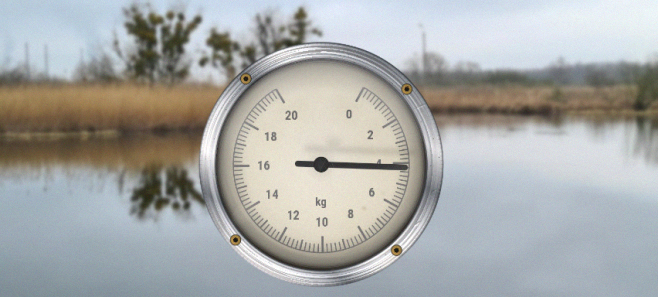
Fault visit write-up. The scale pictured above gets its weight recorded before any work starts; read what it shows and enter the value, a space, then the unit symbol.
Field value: 4.2 kg
